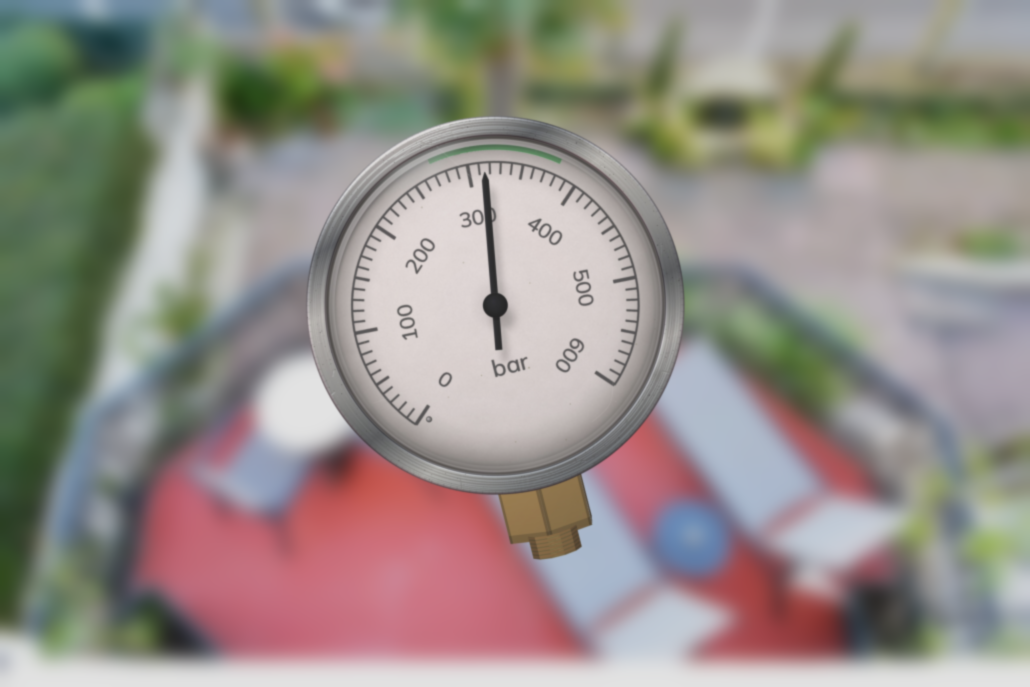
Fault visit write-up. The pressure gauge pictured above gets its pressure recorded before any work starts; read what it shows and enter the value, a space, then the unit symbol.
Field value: 315 bar
